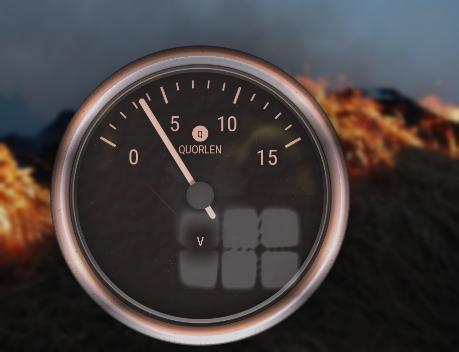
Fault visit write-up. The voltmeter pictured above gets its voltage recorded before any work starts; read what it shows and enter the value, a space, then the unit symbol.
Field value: 3.5 V
